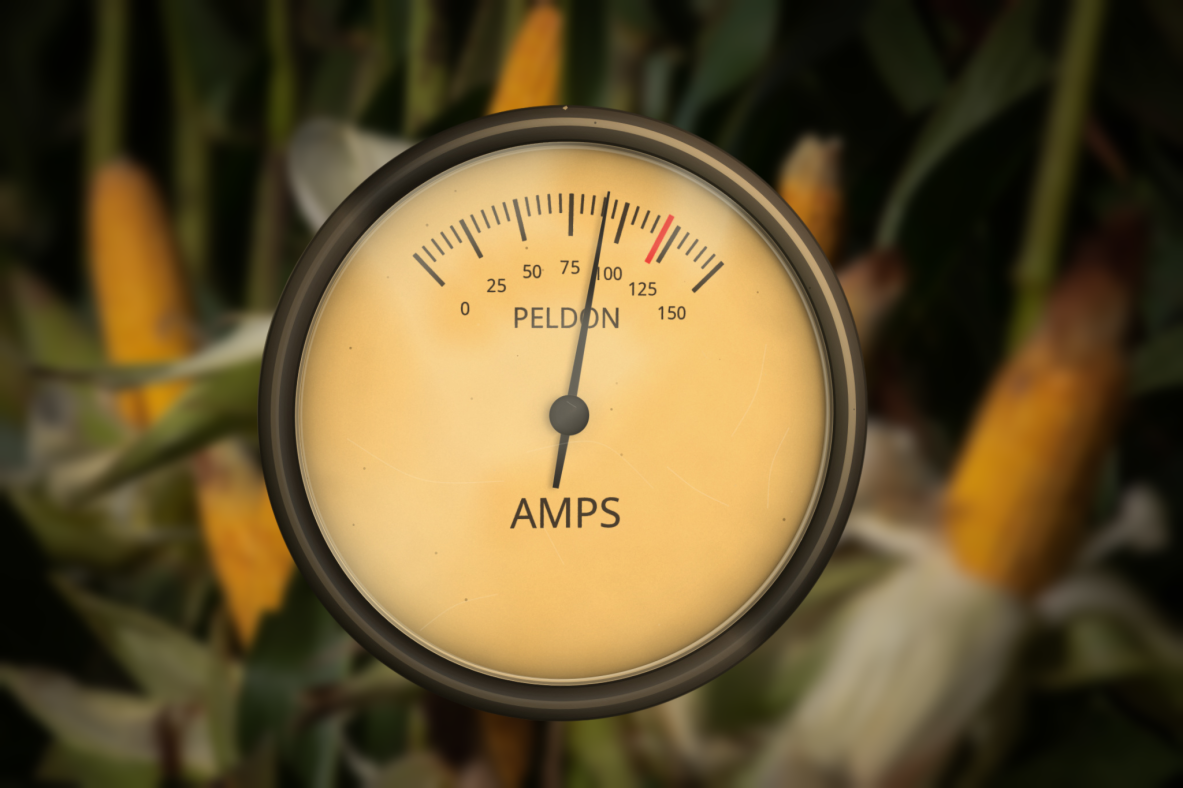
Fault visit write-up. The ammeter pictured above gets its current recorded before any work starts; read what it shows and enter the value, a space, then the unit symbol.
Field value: 90 A
